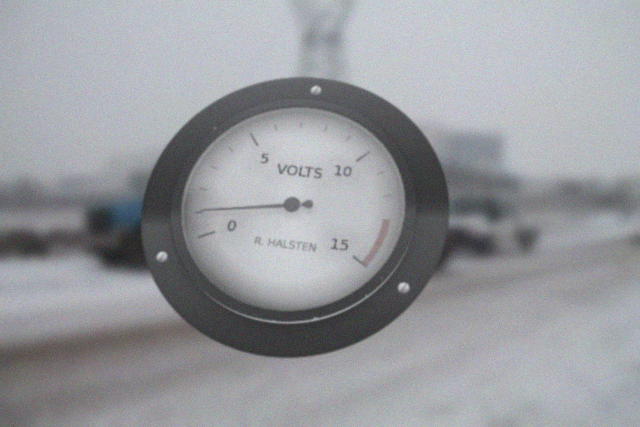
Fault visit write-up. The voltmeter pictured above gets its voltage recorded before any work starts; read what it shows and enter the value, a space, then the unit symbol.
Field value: 1 V
